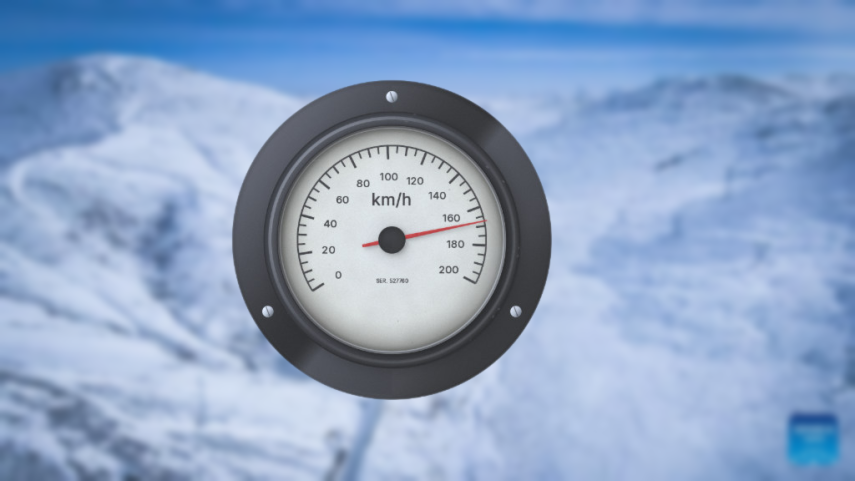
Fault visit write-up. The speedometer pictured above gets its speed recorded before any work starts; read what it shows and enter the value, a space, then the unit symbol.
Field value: 167.5 km/h
